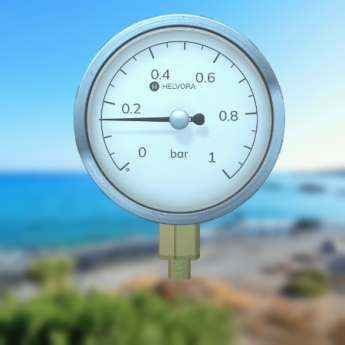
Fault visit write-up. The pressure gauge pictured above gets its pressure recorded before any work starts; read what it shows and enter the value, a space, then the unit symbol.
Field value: 0.15 bar
